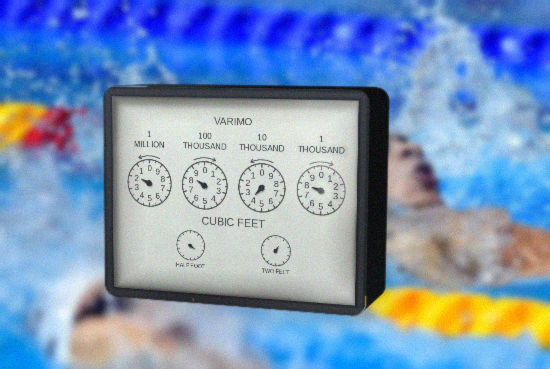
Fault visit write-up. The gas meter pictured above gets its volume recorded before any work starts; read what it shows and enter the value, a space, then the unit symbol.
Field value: 183800 ft³
